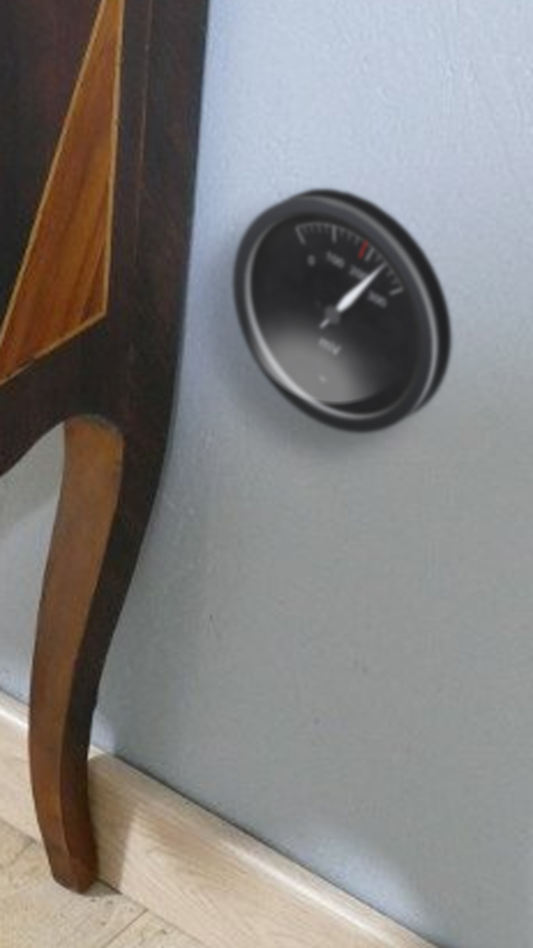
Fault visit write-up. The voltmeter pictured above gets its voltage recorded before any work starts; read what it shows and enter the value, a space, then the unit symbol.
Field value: 240 mV
